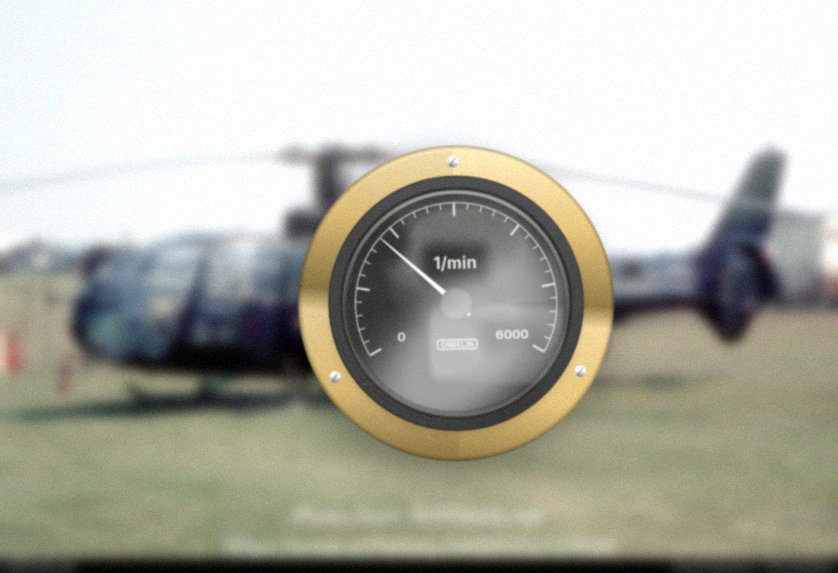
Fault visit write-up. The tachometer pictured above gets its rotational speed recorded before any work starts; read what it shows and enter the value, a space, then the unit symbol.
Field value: 1800 rpm
